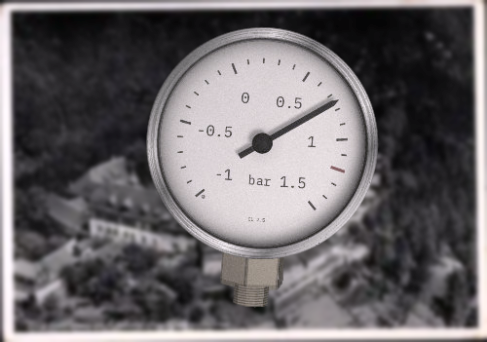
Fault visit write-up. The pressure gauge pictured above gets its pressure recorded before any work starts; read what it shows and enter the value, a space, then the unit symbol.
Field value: 0.75 bar
